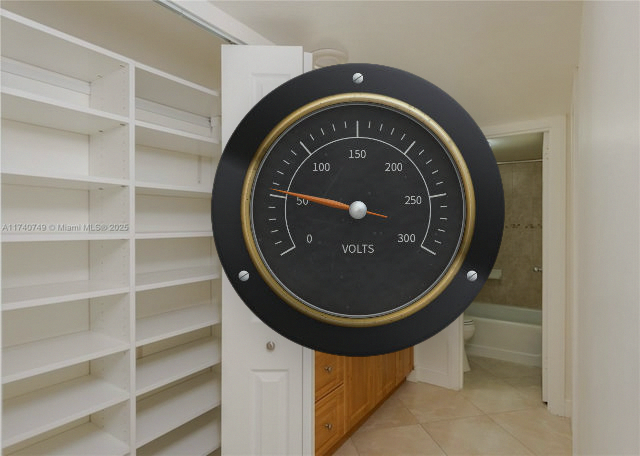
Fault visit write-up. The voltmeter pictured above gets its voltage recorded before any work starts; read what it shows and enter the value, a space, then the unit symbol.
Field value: 55 V
